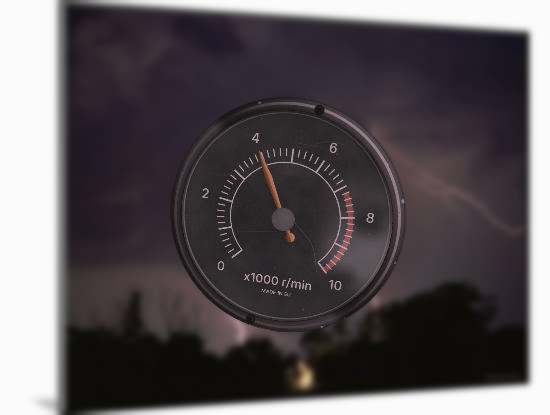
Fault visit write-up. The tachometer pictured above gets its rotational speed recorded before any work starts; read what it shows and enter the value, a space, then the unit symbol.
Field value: 4000 rpm
